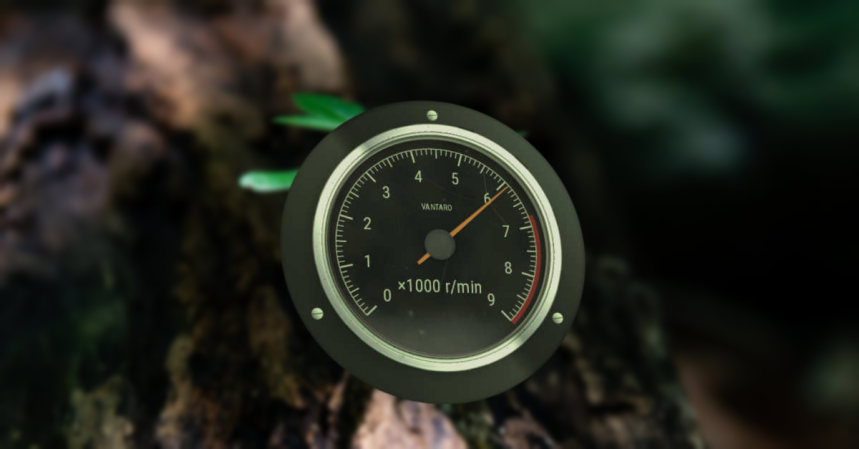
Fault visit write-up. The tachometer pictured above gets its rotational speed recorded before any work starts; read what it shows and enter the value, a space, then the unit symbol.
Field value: 6100 rpm
